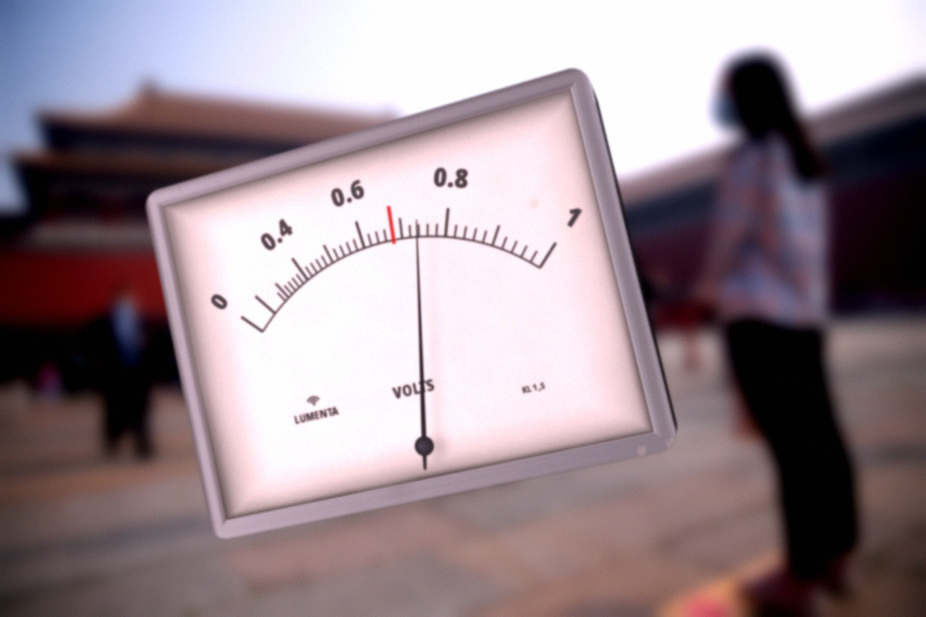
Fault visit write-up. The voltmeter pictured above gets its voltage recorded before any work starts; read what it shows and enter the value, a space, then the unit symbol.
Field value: 0.74 V
